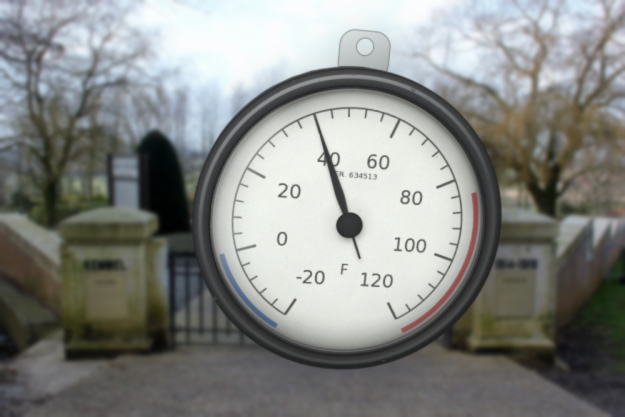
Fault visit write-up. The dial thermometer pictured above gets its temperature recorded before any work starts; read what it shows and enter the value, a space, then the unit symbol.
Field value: 40 °F
